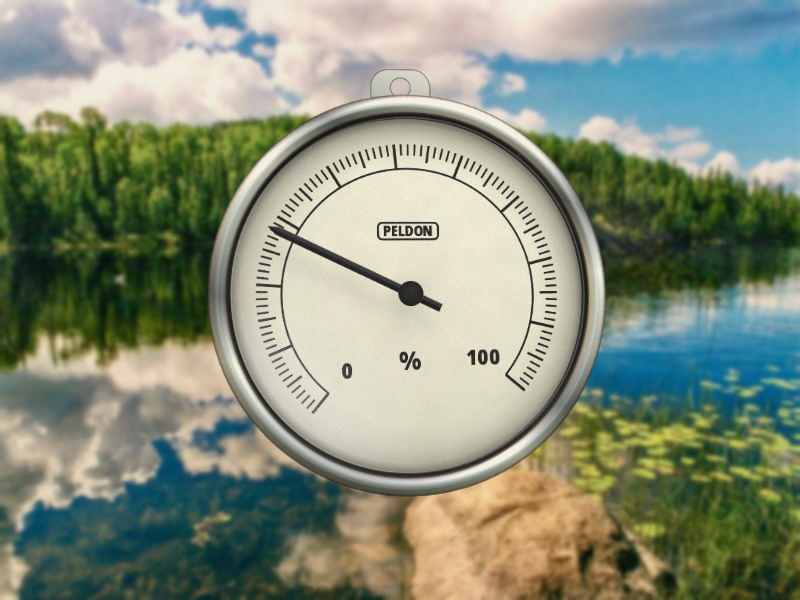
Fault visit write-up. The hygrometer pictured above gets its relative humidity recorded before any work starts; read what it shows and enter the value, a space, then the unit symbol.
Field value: 28 %
